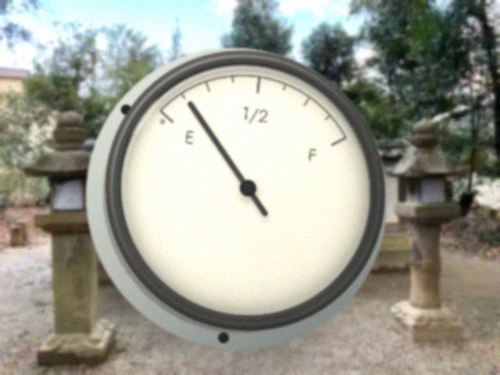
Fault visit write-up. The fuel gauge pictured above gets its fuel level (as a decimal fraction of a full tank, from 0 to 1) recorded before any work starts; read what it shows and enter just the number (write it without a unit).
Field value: 0.125
